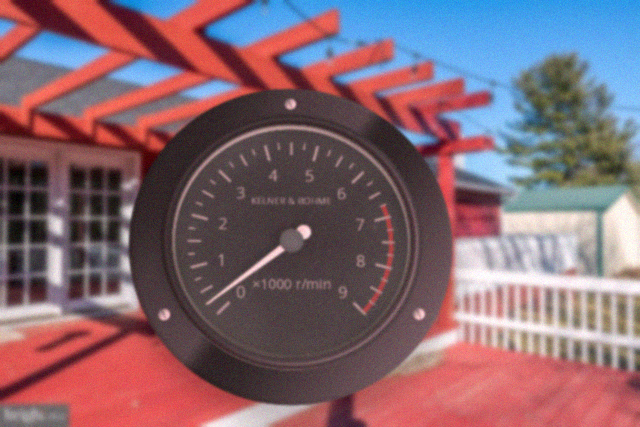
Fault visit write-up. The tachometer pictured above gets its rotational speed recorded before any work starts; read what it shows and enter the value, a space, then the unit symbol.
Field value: 250 rpm
